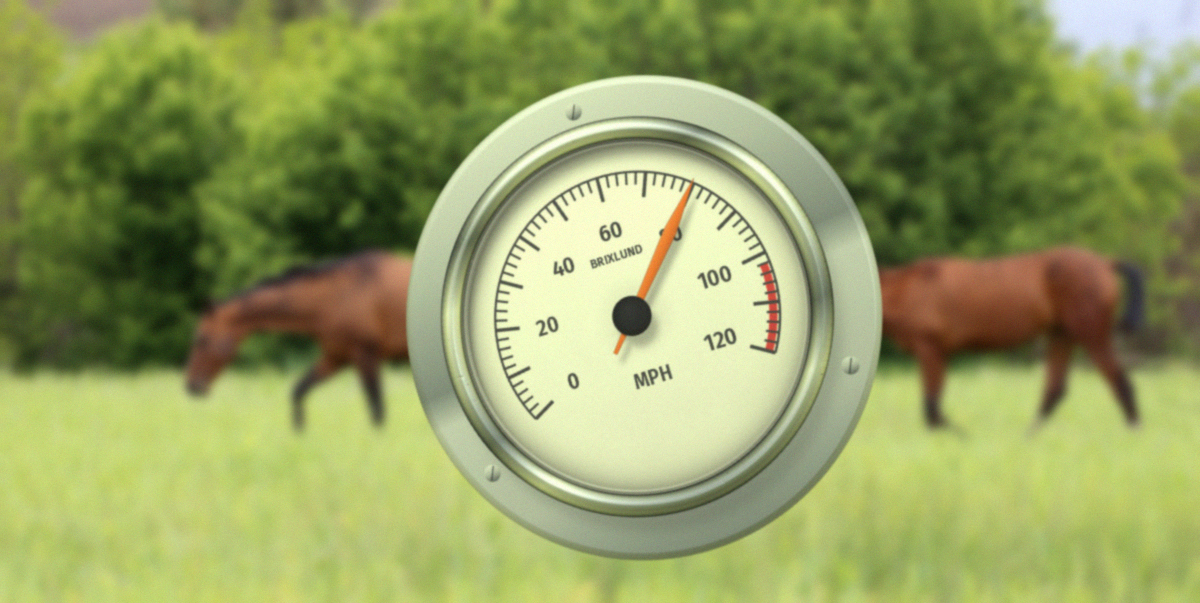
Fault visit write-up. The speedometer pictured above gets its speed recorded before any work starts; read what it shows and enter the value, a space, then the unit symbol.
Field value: 80 mph
